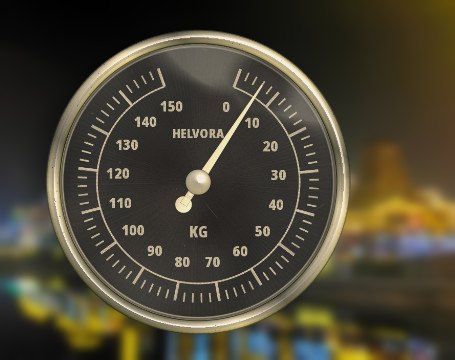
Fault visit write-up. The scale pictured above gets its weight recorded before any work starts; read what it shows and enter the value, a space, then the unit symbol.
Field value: 6 kg
